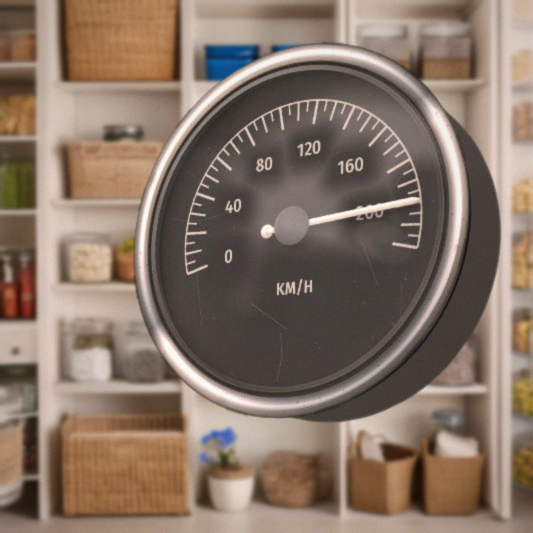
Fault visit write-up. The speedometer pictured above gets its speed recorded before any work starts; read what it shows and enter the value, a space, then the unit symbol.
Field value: 200 km/h
